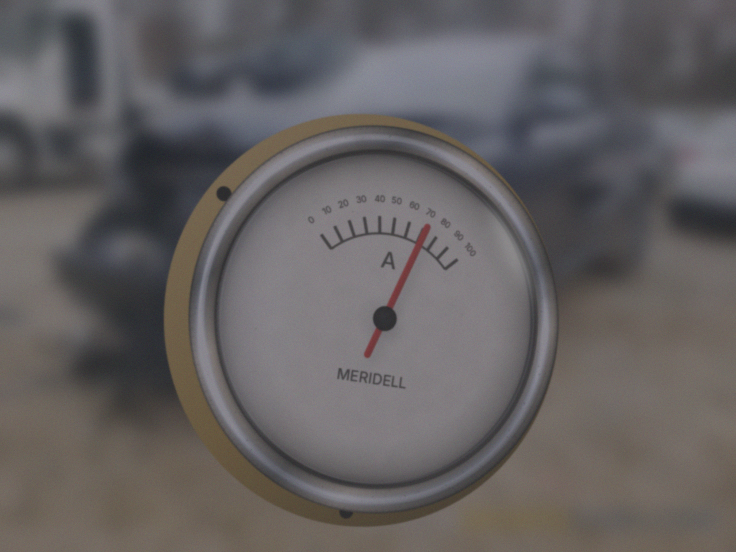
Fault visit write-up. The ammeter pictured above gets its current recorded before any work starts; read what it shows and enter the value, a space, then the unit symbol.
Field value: 70 A
